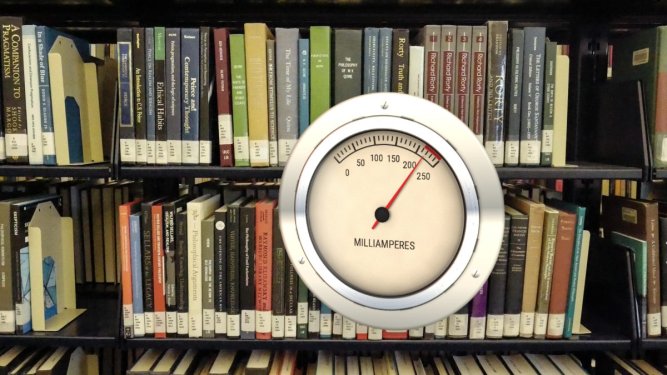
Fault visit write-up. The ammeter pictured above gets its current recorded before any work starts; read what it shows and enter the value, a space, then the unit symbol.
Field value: 220 mA
